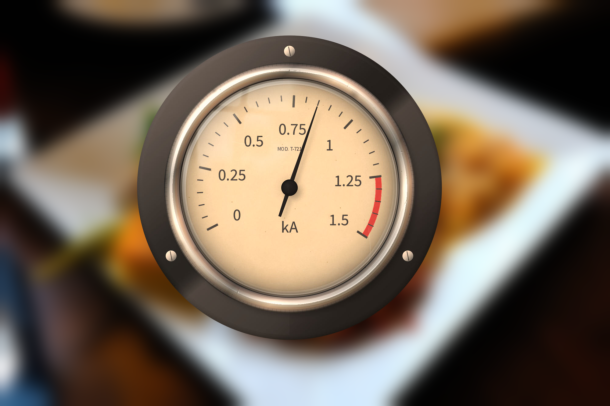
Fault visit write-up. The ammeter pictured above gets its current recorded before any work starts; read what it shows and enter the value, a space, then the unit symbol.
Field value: 0.85 kA
